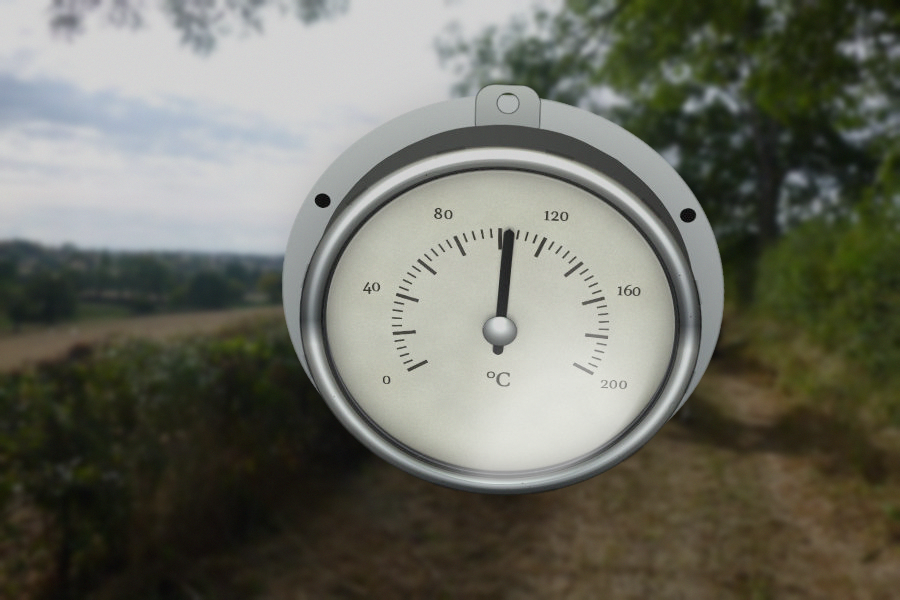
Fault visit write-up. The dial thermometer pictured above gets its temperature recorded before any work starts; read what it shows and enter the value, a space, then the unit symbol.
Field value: 104 °C
